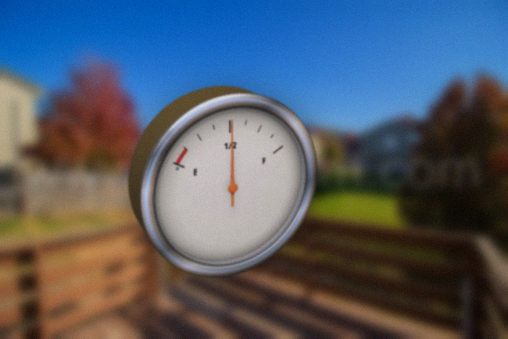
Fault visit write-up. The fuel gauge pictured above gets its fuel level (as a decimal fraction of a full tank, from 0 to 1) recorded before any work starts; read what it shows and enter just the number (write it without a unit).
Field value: 0.5
